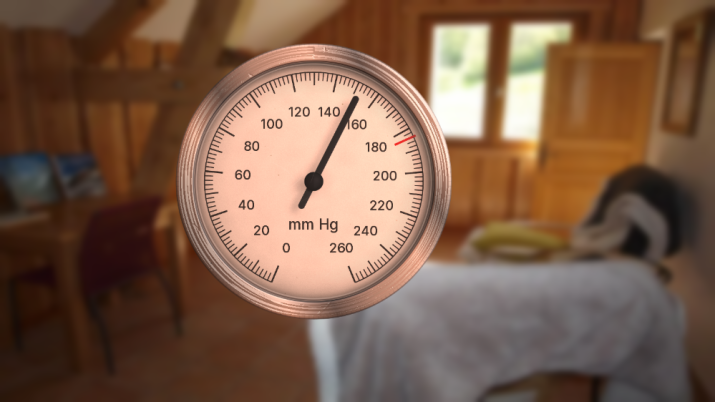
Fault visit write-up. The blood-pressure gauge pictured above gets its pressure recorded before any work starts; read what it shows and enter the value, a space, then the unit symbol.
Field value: 152 mmHg
